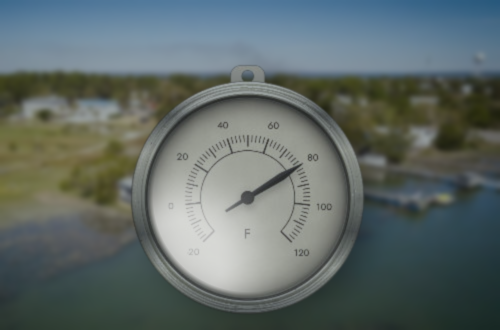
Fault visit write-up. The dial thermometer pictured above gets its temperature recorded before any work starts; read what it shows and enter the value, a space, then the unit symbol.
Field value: 80 °F
